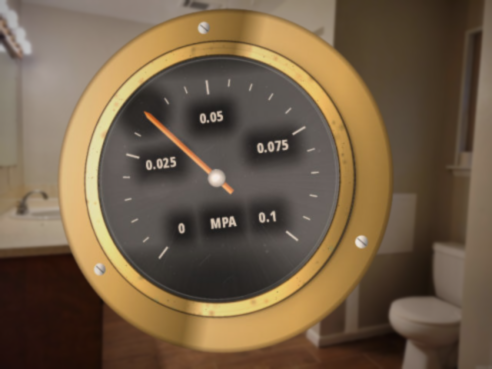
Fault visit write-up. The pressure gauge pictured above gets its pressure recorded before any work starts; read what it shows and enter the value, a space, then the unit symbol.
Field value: 0.035 MPa
